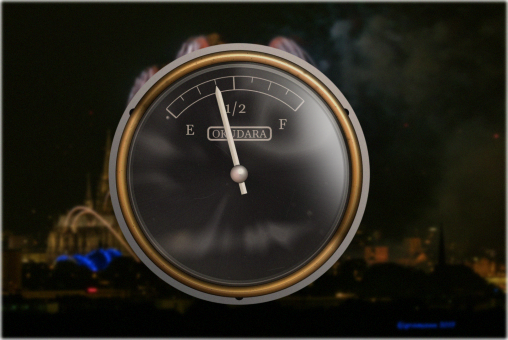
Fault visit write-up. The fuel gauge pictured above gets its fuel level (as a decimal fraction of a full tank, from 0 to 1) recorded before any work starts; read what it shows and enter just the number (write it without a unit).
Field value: 0.375
